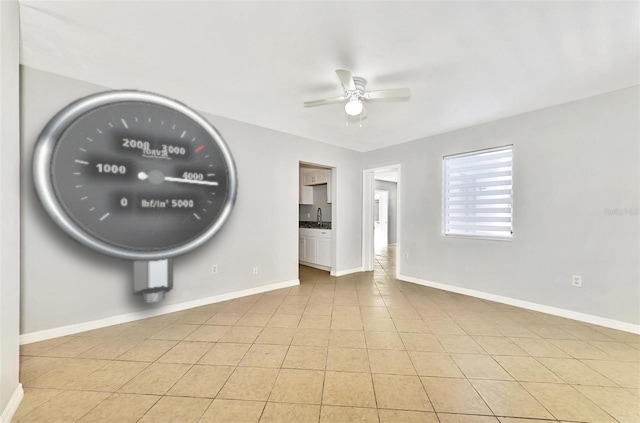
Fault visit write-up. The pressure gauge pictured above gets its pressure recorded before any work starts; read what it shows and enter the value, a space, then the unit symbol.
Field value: 4200 psi
